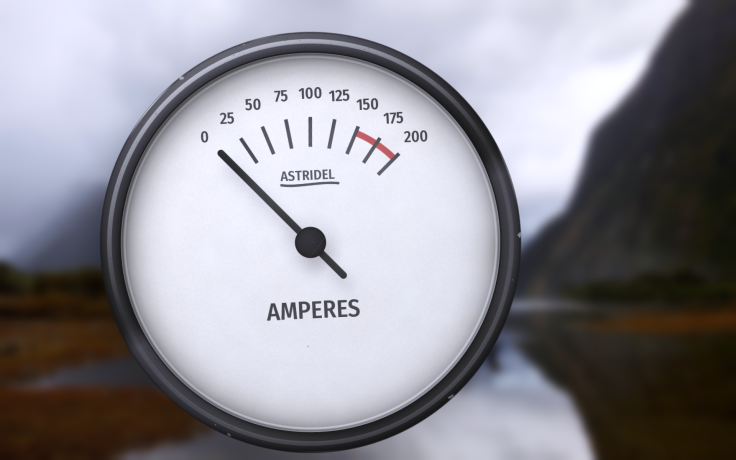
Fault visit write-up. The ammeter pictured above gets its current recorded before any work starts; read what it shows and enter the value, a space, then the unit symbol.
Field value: 0 A
